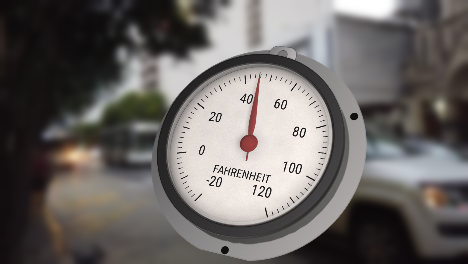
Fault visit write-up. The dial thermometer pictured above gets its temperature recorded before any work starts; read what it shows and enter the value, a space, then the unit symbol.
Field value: 46 °F
